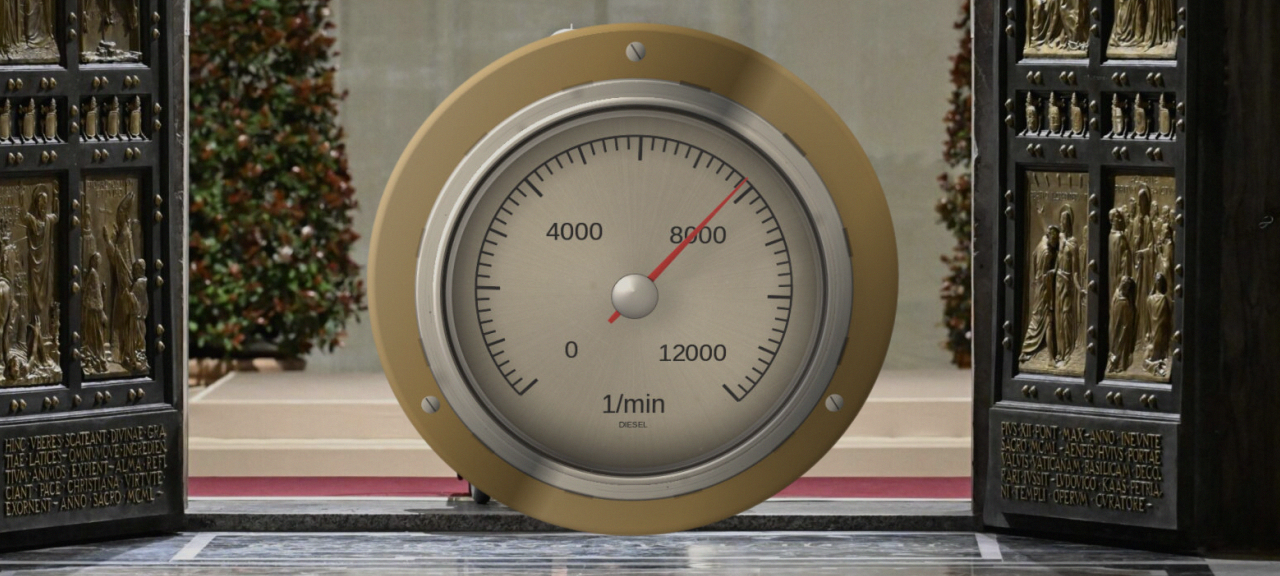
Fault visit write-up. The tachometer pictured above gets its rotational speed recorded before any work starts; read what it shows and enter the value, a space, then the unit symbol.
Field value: 7800 rpm
